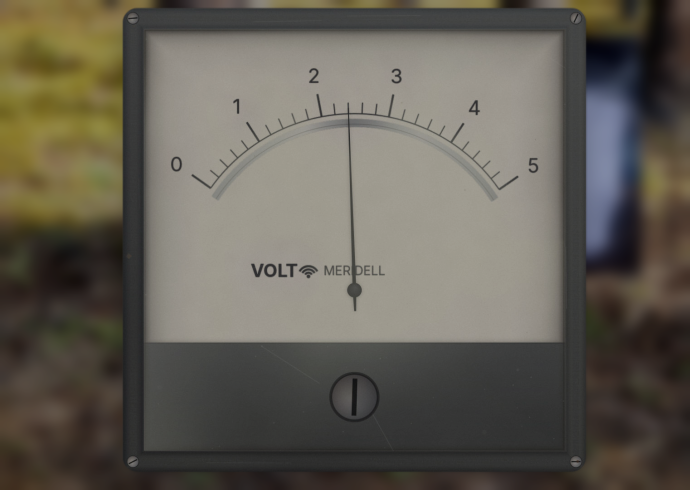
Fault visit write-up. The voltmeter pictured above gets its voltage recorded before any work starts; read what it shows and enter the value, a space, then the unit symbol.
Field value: 2.4 V
